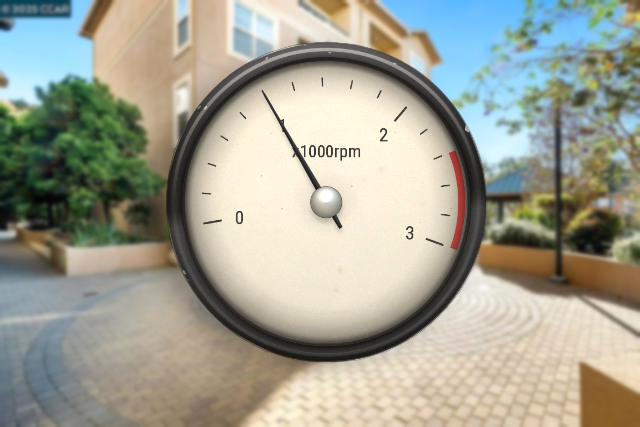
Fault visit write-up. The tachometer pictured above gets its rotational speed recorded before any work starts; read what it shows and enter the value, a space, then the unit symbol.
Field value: 1000 rpm
